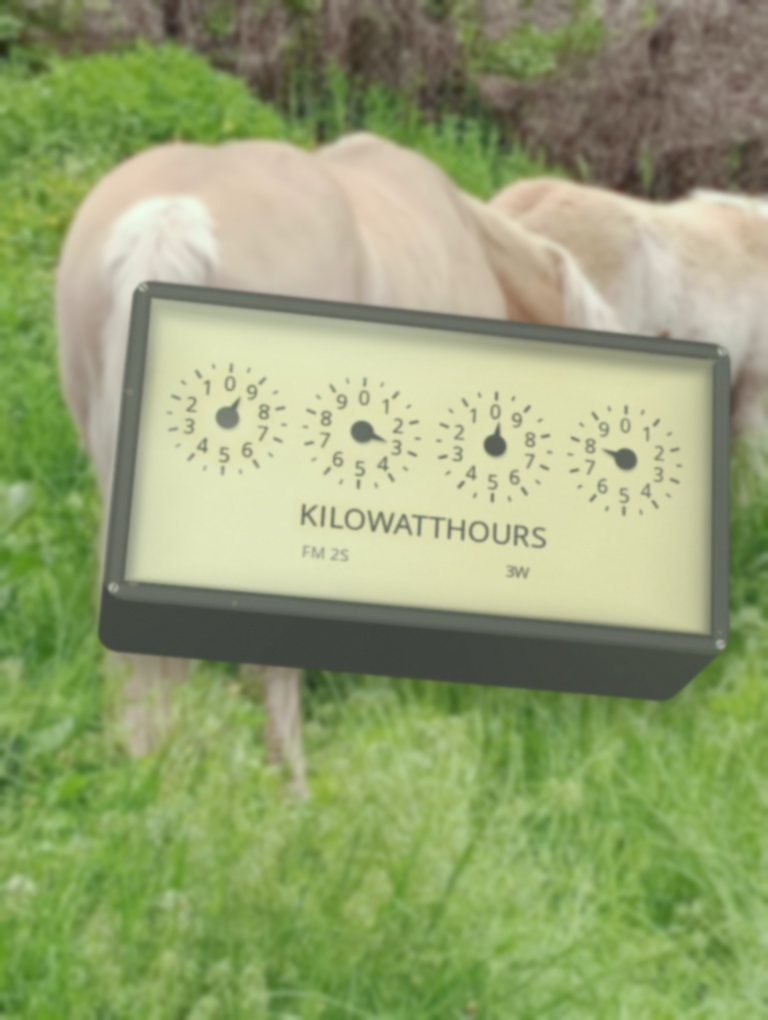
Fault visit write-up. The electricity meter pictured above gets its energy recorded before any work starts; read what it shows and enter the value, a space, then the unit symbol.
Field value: 9298 kWh
